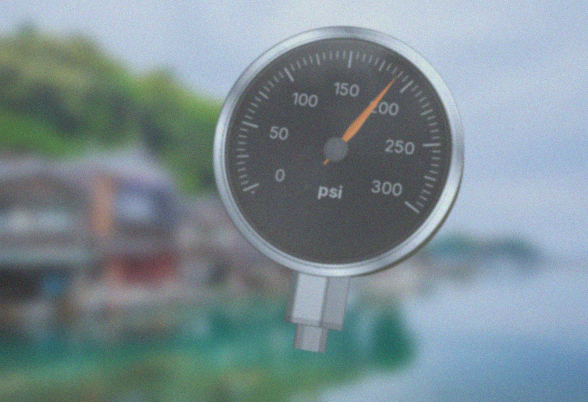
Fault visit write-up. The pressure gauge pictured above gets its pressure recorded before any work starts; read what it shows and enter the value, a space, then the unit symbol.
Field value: 190 psi
